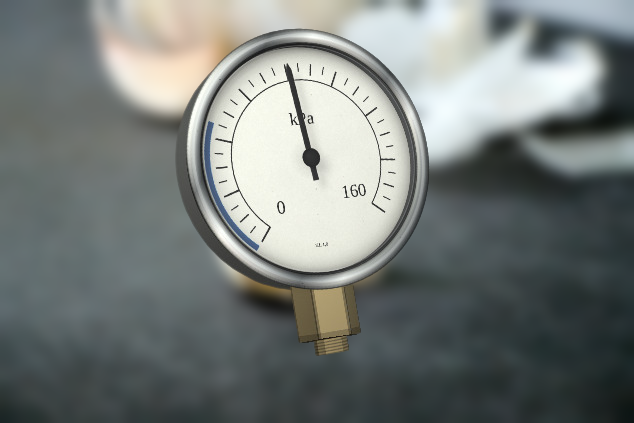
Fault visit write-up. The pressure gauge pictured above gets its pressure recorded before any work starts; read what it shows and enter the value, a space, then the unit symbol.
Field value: 80 kPa
